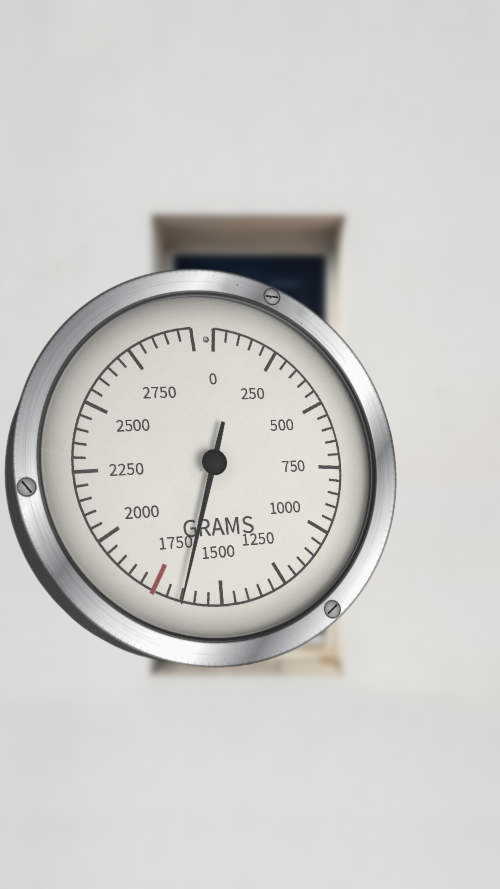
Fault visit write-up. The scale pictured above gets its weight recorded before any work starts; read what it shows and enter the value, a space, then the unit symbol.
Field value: 1650 g
